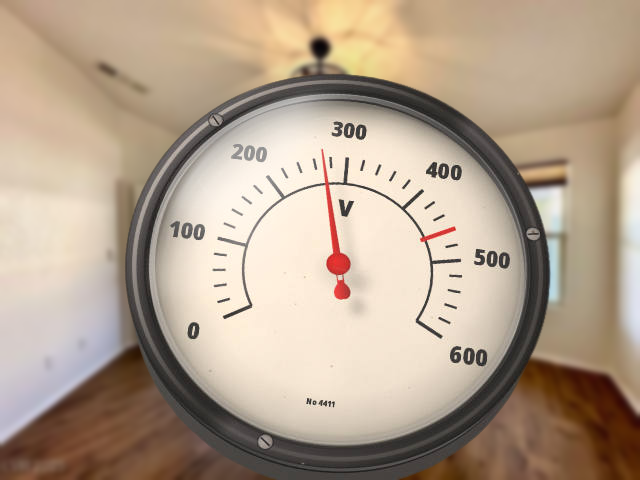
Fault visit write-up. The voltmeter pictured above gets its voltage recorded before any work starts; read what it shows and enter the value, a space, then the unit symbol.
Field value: 270 V
